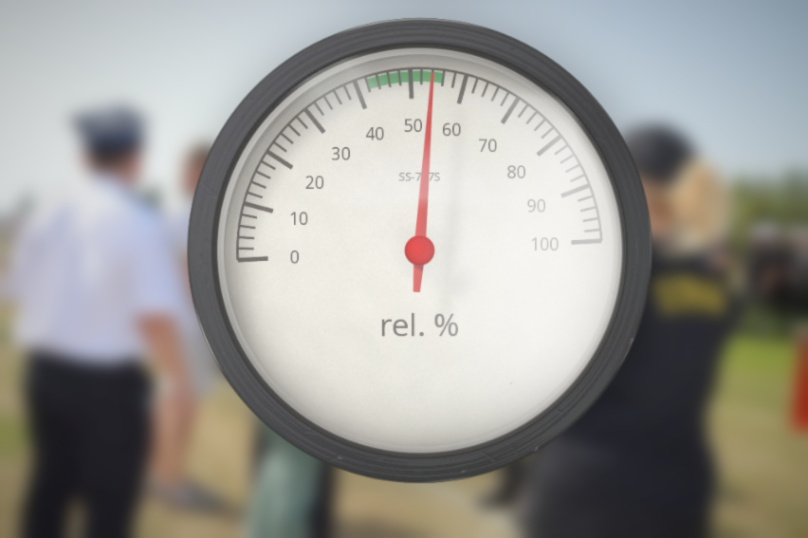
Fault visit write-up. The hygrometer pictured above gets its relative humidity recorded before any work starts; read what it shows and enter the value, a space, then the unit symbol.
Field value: 54 %
